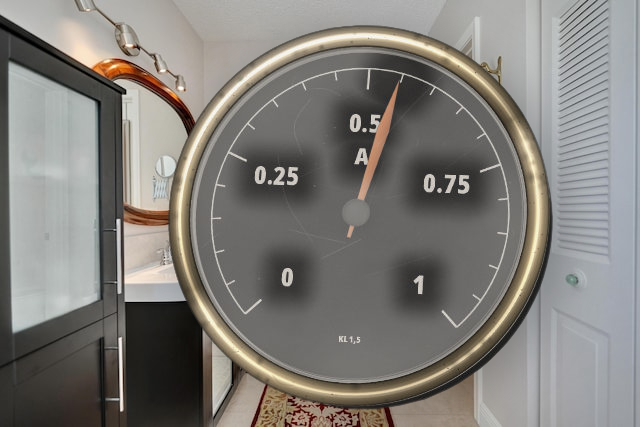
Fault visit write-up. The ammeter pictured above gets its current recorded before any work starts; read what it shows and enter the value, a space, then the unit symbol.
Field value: 0.55 A
